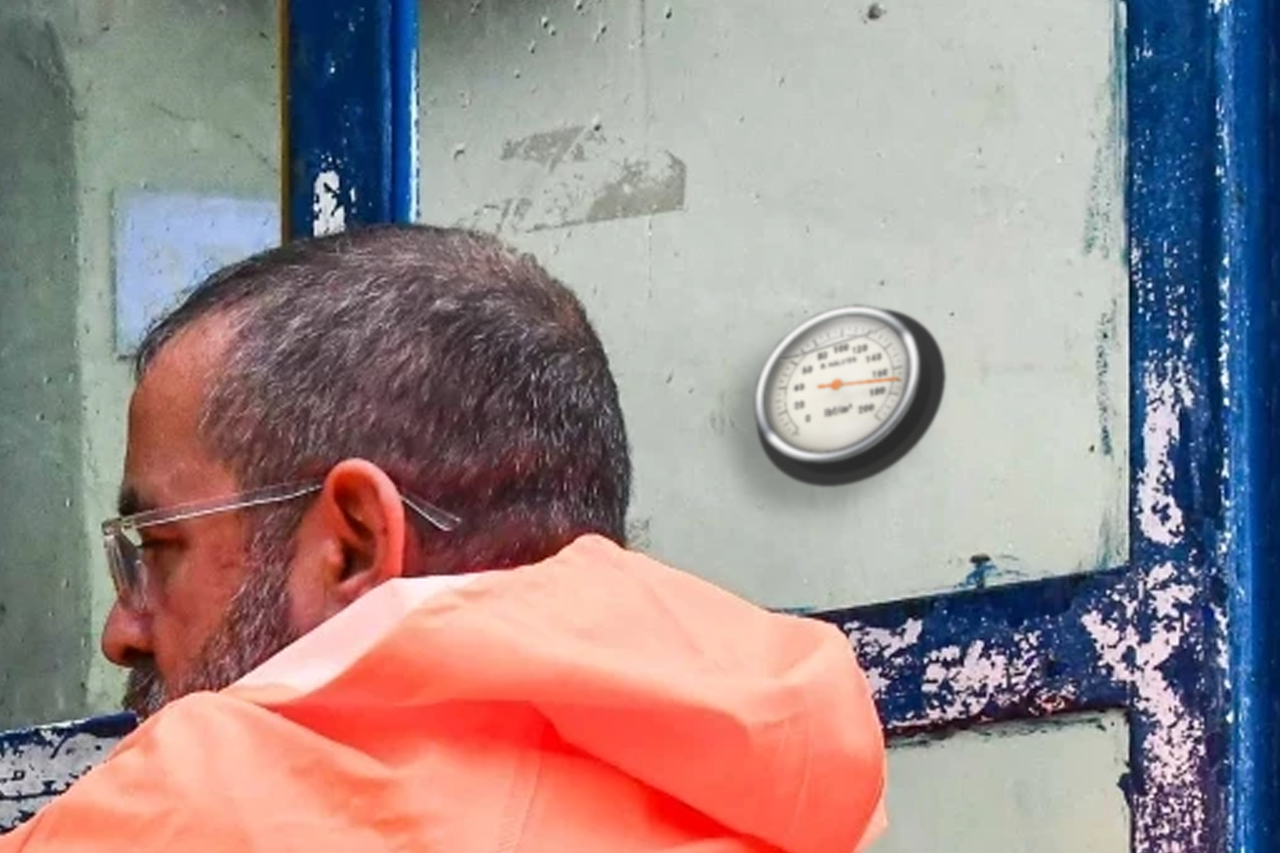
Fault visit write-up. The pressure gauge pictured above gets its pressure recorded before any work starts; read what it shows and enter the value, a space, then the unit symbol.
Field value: 170 psi
